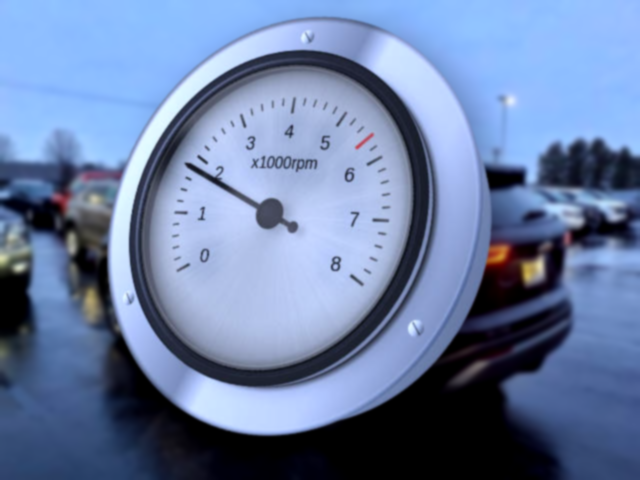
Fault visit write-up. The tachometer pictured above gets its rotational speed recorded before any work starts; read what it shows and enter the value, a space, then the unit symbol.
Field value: 1800 rpm
